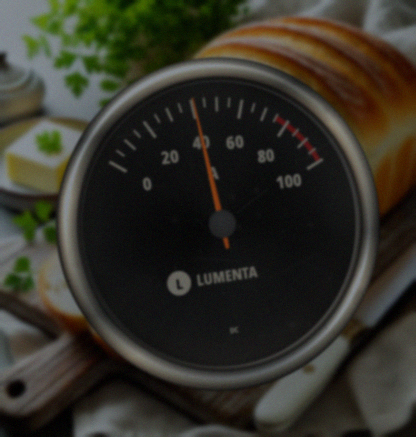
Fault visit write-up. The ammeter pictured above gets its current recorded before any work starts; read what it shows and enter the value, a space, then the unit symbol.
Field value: 40 A
